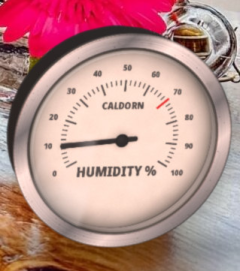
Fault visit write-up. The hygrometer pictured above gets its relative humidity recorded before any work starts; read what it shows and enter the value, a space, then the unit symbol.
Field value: 10 %
